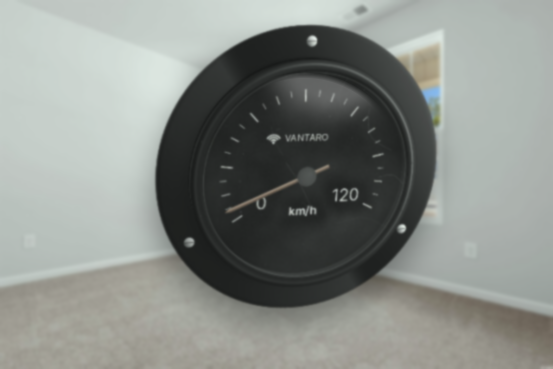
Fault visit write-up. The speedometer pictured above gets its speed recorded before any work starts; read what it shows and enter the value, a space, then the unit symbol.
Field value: 5 km/h
